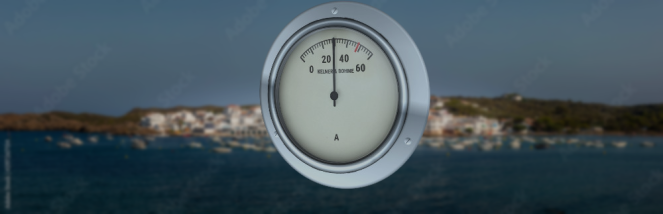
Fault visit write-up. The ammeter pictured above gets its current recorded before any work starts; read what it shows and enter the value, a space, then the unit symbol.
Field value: 30 A
